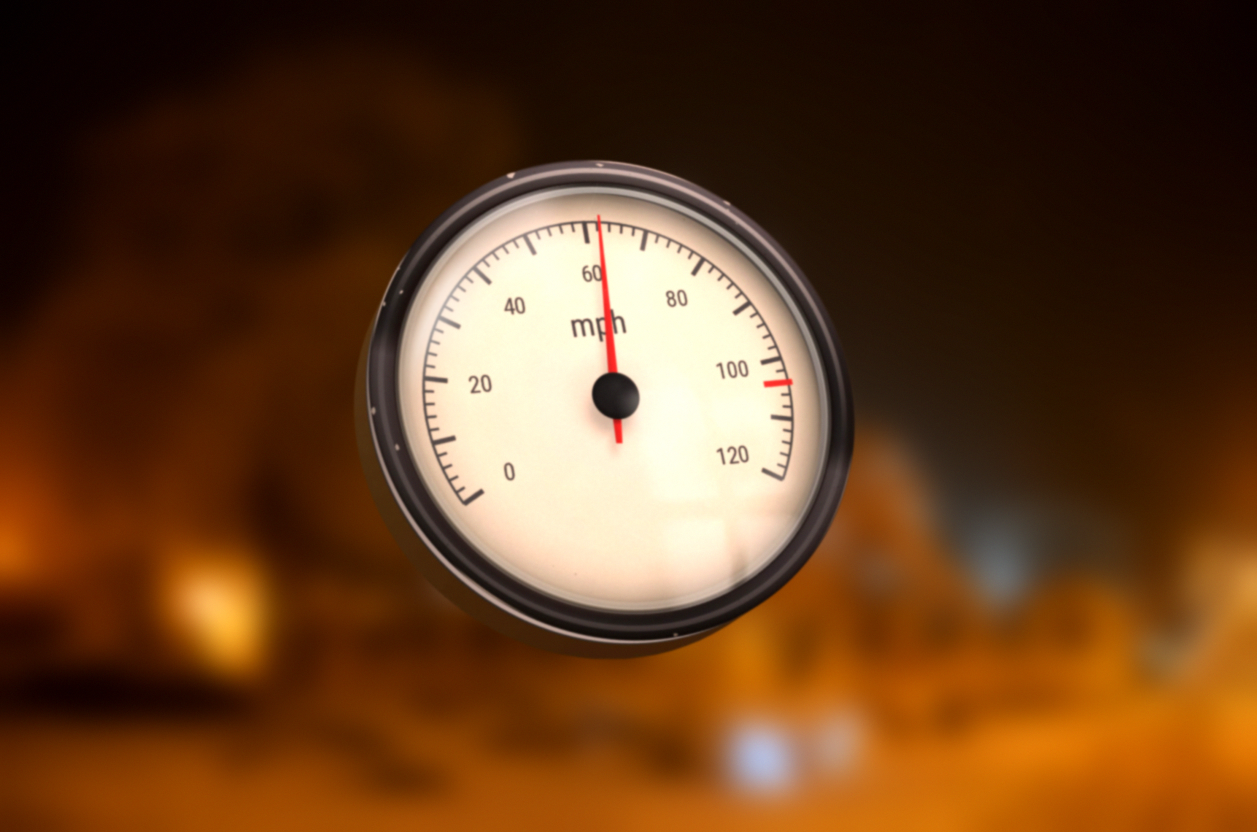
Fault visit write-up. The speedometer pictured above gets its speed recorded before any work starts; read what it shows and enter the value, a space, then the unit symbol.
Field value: 62 mph
